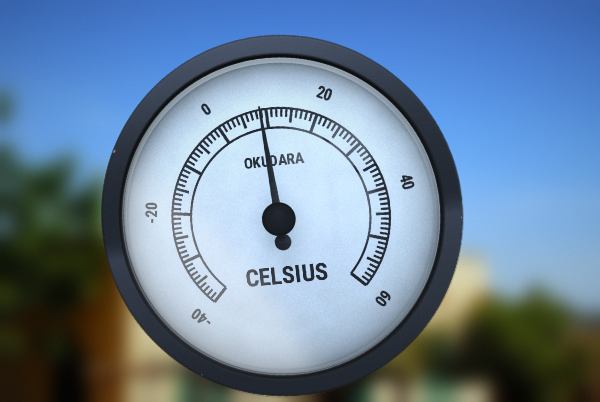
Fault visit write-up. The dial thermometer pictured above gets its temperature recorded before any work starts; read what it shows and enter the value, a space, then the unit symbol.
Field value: 9 °C
